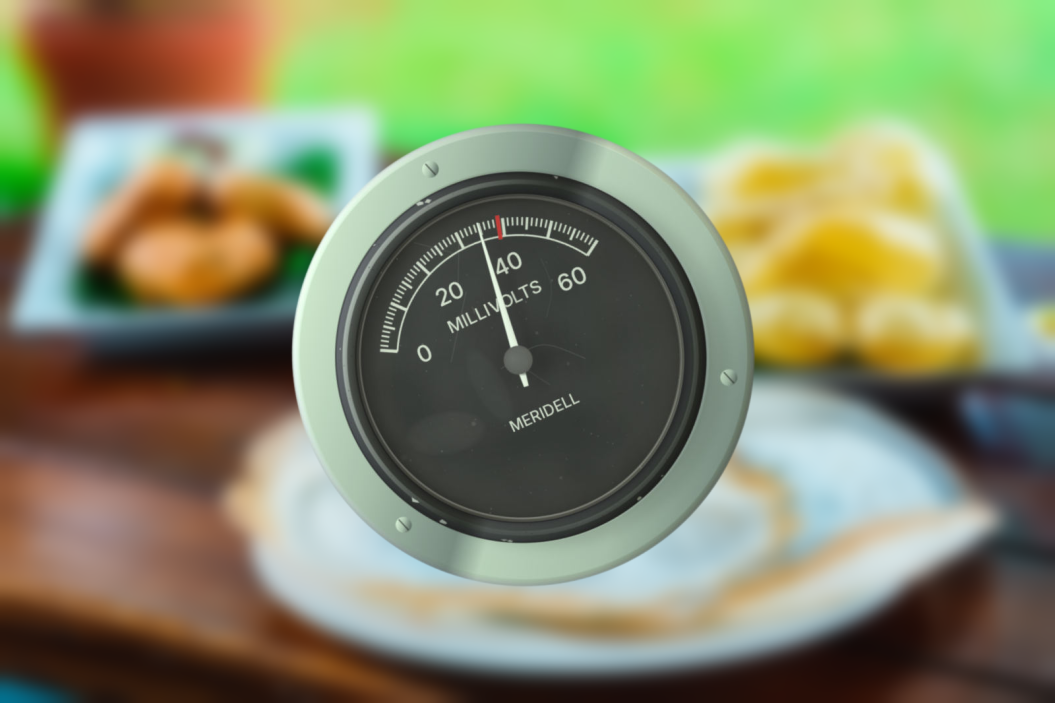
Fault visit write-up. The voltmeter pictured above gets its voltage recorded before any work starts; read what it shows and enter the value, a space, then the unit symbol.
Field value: 35 mV
